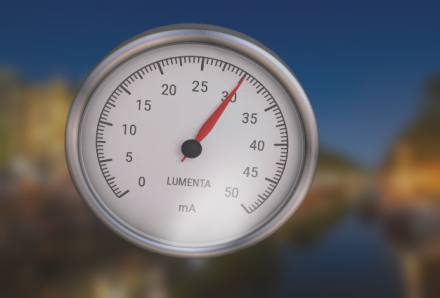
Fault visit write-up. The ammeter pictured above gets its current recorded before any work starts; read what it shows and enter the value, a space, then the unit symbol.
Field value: 30 mA
